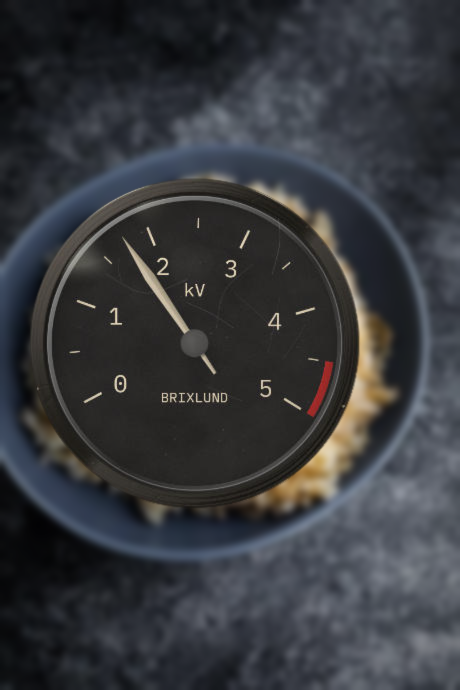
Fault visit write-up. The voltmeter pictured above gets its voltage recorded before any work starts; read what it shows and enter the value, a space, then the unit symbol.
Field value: 1.75 kV
